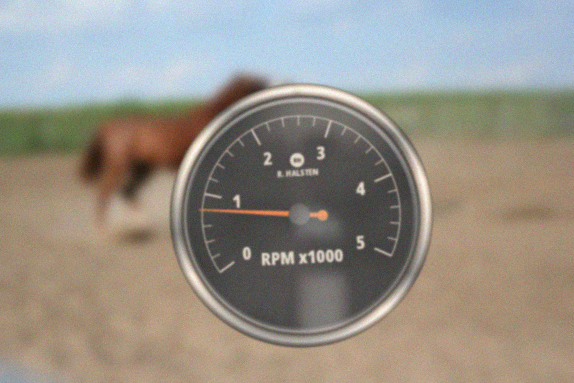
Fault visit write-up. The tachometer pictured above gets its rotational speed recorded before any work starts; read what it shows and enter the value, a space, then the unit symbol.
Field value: 800 rpm
